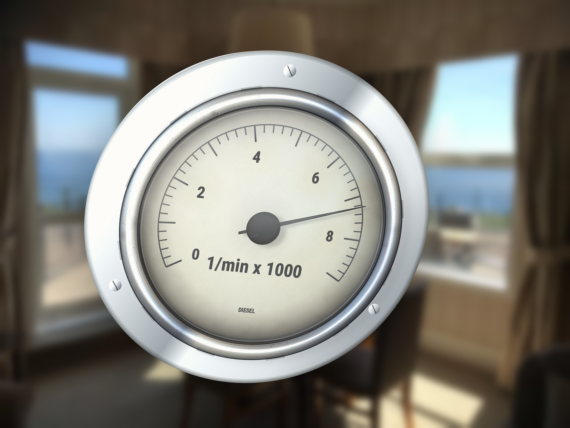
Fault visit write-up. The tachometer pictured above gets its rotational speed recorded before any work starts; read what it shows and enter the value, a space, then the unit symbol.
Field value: 7200 rpm
